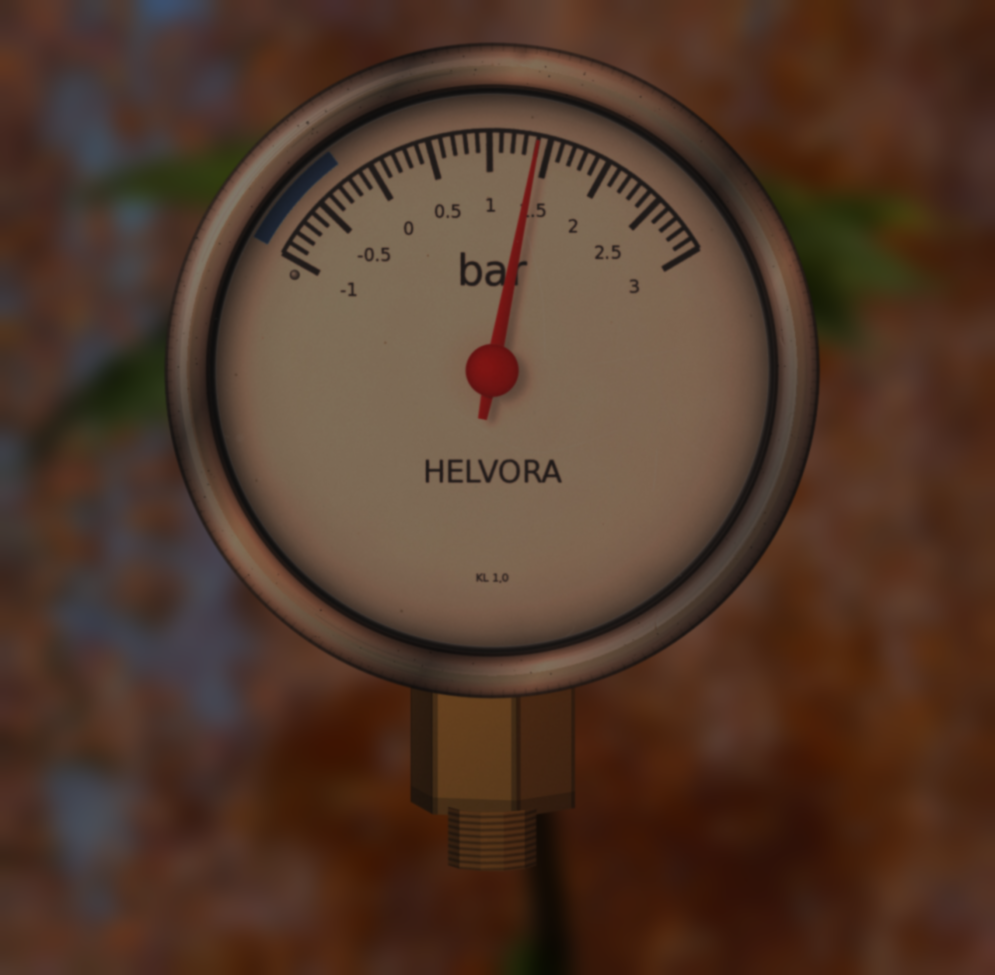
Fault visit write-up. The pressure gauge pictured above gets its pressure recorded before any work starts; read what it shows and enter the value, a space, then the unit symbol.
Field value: 1.4 bar
